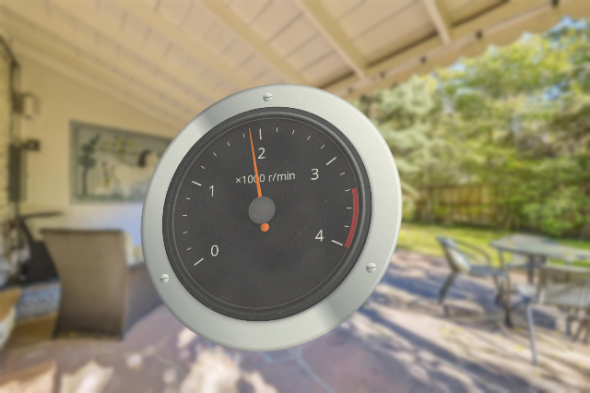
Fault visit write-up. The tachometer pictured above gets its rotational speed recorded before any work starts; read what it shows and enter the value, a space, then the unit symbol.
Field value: 1900 rpm
